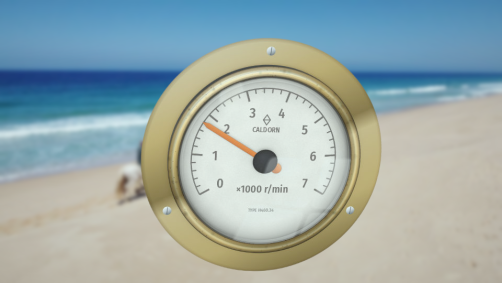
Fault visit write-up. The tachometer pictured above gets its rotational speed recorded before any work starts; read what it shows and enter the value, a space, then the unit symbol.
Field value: 1800 rpm
